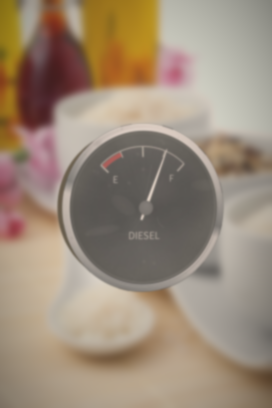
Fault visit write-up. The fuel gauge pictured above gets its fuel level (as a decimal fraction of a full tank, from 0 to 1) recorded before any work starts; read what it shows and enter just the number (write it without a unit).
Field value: 0.75
